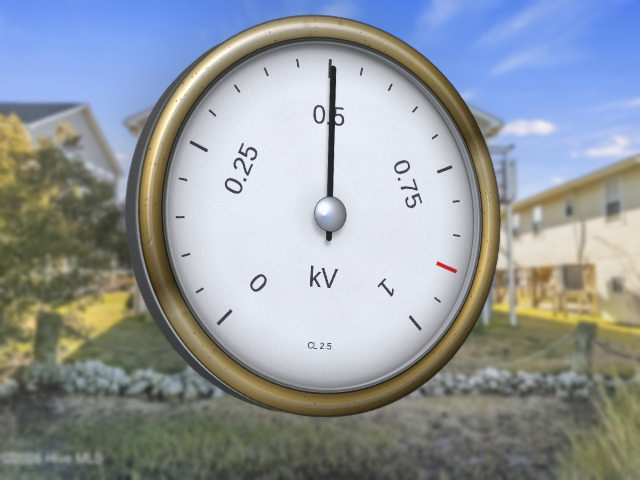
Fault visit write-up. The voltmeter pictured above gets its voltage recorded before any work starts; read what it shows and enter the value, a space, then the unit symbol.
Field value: 0.5 kV
